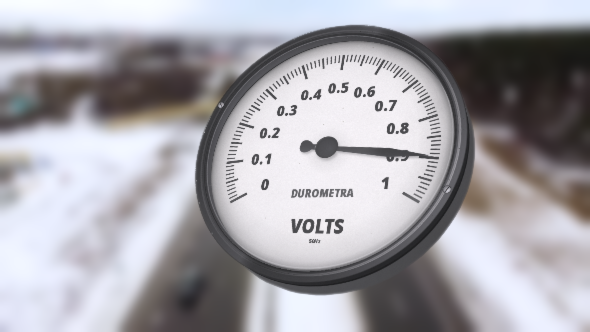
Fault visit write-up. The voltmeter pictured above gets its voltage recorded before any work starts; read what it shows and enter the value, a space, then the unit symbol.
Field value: 0.9 V
